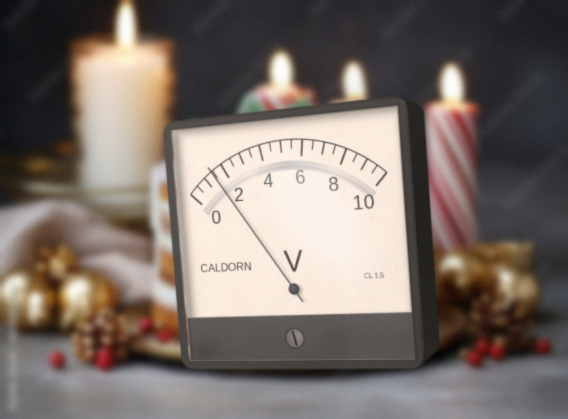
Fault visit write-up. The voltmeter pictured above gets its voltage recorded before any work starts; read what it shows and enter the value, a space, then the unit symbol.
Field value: 1.5 V
